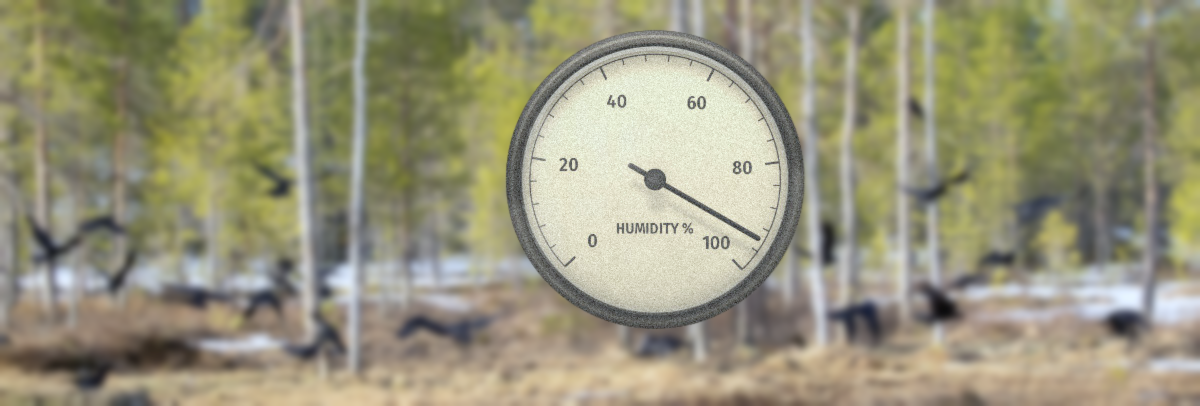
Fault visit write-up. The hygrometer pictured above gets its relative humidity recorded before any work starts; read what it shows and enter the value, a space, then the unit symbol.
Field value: 94 %
